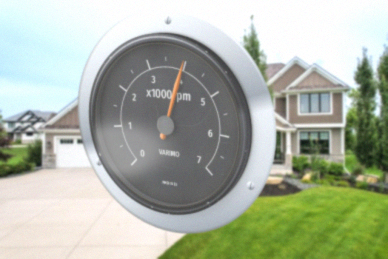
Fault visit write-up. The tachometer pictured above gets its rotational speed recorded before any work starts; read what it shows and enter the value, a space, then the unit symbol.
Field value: 4000 rpm
